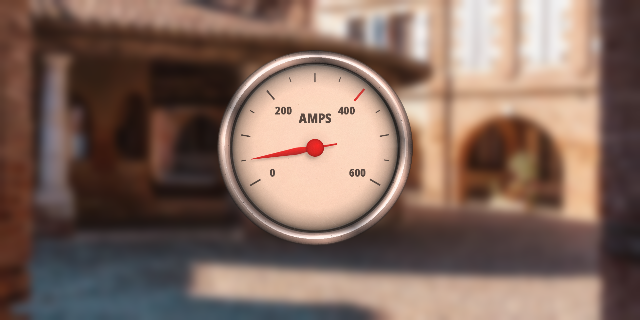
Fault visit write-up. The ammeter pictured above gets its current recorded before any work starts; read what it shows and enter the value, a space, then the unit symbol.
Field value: 50 A
